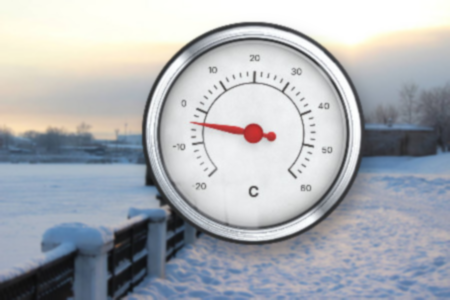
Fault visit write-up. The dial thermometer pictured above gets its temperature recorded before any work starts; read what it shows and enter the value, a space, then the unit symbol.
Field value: -4 °C
